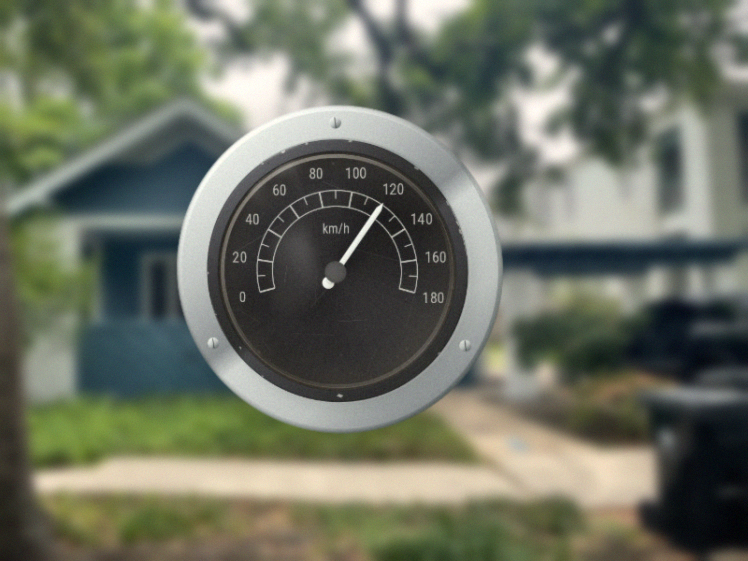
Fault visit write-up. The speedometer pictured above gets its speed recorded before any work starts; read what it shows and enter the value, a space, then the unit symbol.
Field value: 120 km/h
